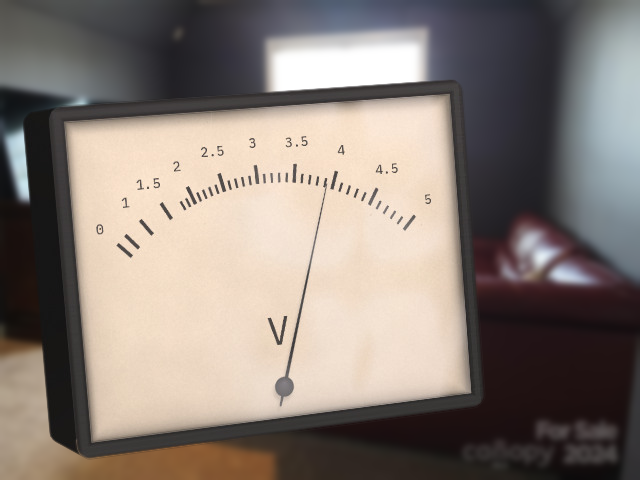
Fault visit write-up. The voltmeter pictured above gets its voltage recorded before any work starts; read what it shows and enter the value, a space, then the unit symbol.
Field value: 3.9 V
